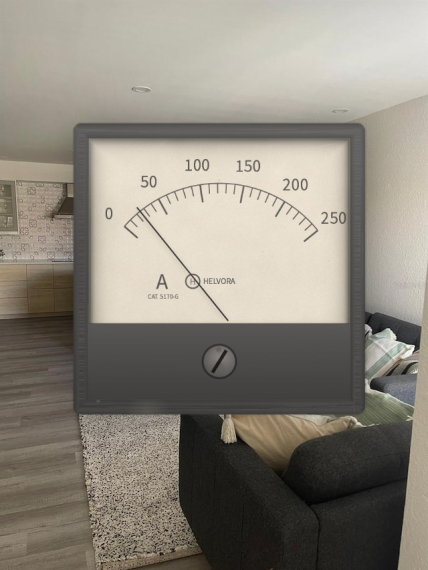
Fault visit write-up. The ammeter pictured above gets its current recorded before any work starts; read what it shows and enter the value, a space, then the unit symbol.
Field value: 25 A
